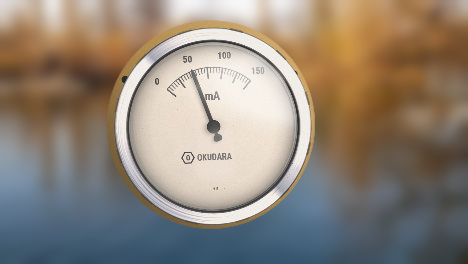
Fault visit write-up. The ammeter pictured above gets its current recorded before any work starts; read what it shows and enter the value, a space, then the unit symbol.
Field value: 50 mA
